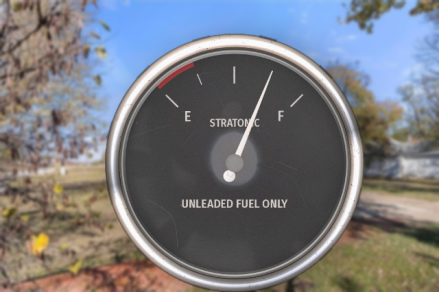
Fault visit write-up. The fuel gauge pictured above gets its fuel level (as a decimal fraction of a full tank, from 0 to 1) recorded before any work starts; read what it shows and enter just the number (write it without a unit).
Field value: 0.75
